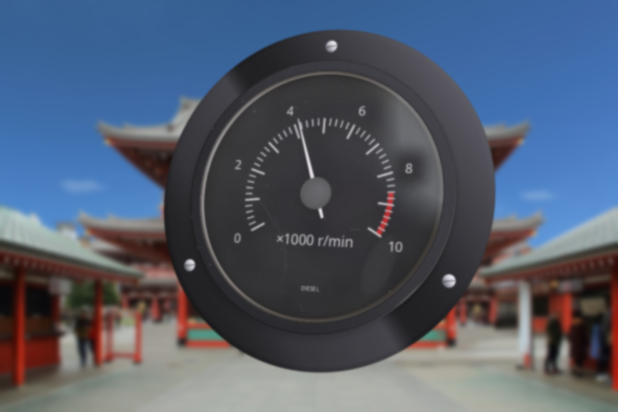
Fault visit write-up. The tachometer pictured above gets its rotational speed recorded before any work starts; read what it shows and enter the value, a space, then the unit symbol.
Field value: 4200 rpm
